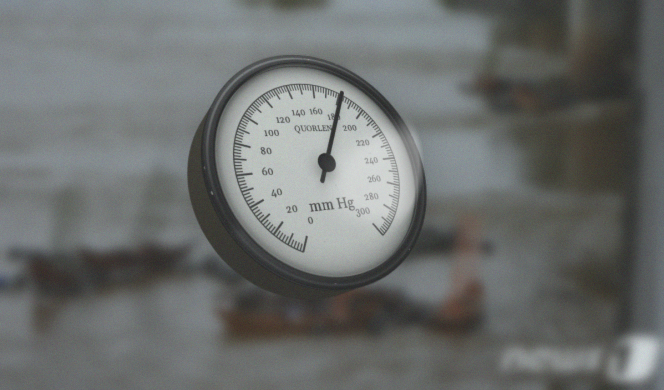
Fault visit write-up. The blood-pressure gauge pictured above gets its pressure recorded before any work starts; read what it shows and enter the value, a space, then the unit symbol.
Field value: 180 mmHg
